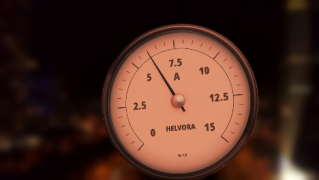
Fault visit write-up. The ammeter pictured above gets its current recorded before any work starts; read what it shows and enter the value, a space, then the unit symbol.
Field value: 6 A
